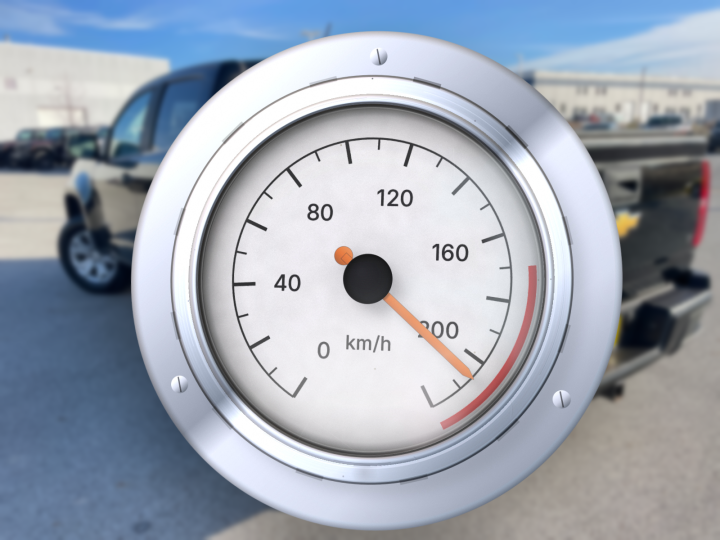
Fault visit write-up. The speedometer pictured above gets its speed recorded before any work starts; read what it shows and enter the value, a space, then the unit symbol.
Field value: 205 km/h
